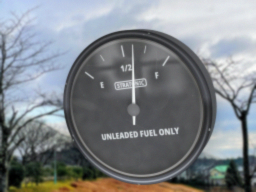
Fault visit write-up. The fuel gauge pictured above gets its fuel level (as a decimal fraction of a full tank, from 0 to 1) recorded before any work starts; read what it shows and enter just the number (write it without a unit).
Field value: 0.625
